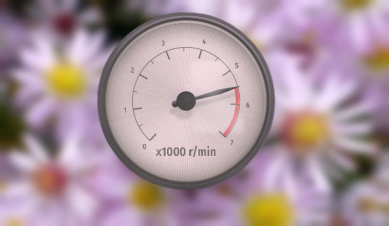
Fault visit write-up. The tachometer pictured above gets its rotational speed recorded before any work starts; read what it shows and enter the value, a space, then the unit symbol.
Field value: 5500 rpm
